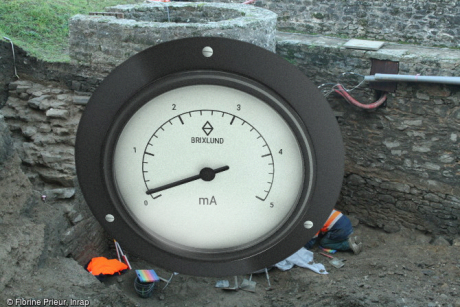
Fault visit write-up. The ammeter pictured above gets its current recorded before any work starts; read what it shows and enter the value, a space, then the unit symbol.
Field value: 0.2 mA
